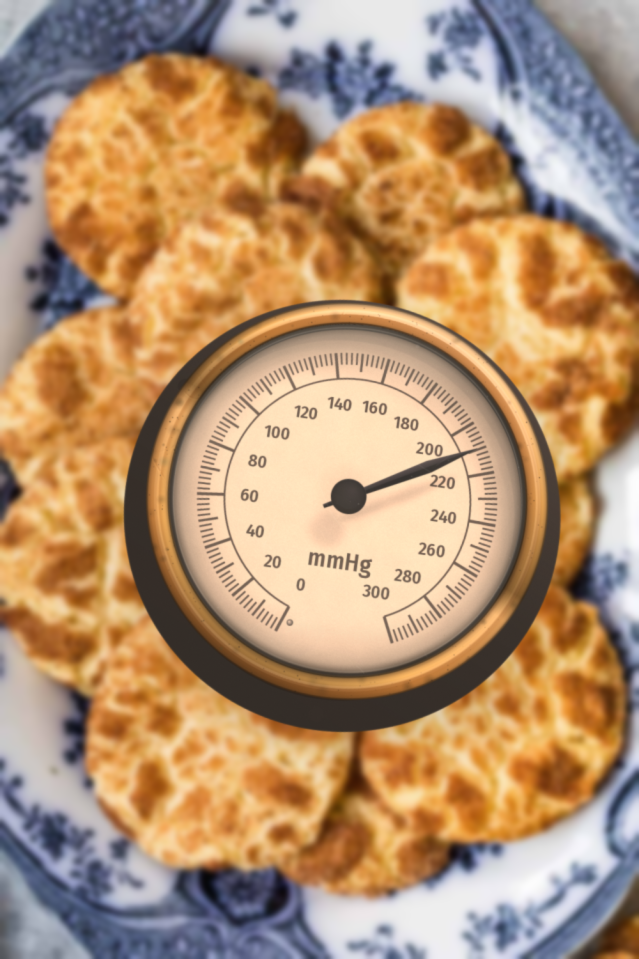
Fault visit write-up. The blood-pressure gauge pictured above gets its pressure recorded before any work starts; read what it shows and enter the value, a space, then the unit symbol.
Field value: 210 mmHg
